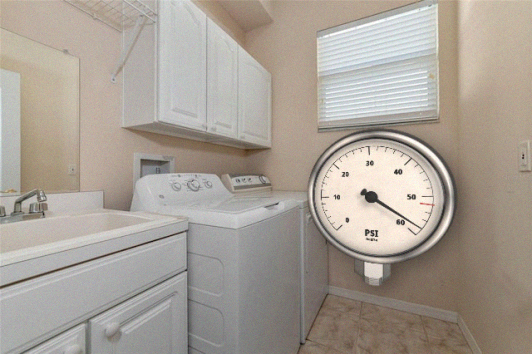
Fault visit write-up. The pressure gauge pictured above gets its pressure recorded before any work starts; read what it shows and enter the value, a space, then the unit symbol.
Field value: 58 psi
